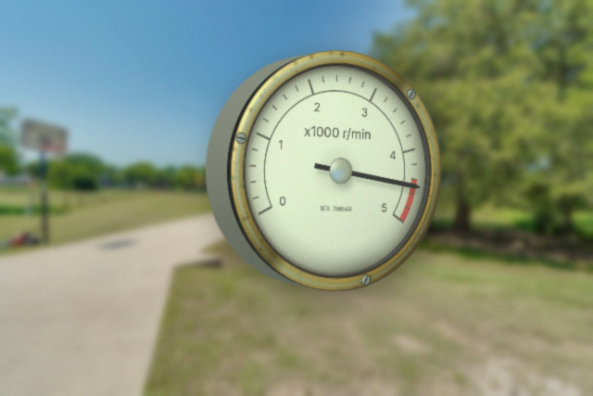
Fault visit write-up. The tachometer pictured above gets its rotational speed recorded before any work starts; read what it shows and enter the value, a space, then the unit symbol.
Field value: 4500 rpm
